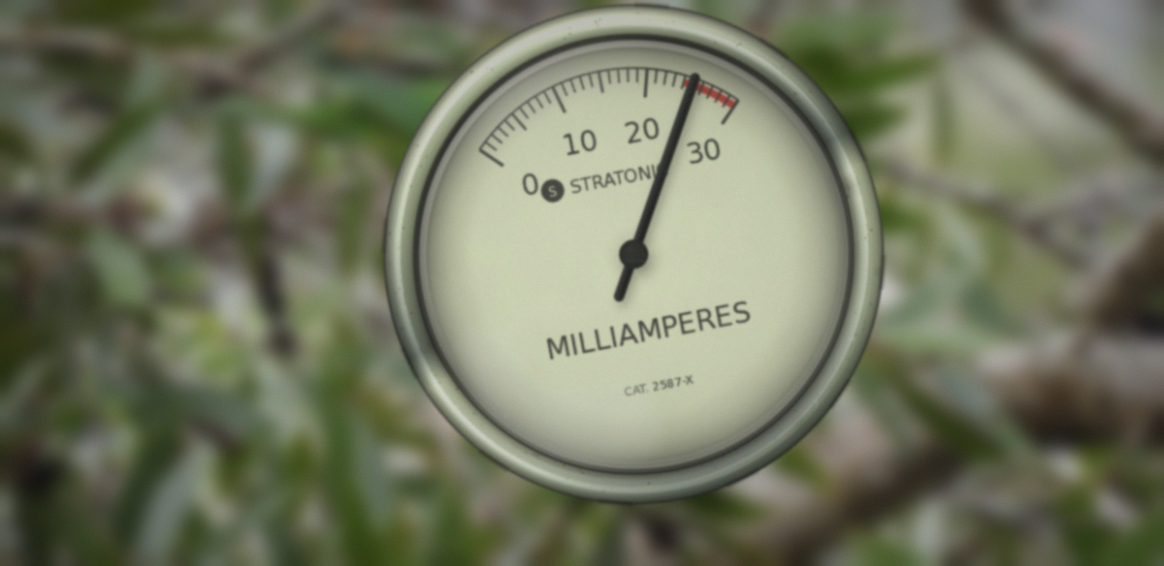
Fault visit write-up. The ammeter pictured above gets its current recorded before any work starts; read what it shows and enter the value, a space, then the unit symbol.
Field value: 25 mA
